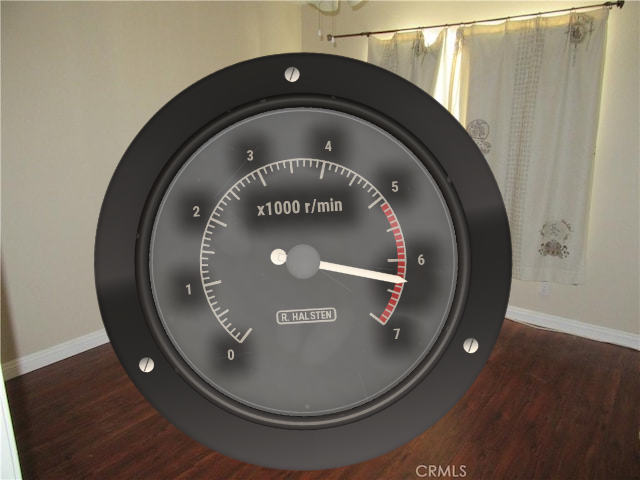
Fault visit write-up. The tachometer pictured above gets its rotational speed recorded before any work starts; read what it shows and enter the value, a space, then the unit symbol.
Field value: 6300 rpm
